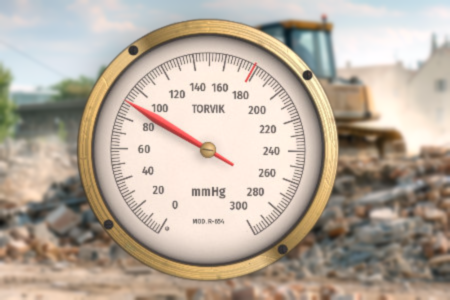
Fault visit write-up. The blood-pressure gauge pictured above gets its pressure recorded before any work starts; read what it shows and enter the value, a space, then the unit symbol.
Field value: 90 mmHg
